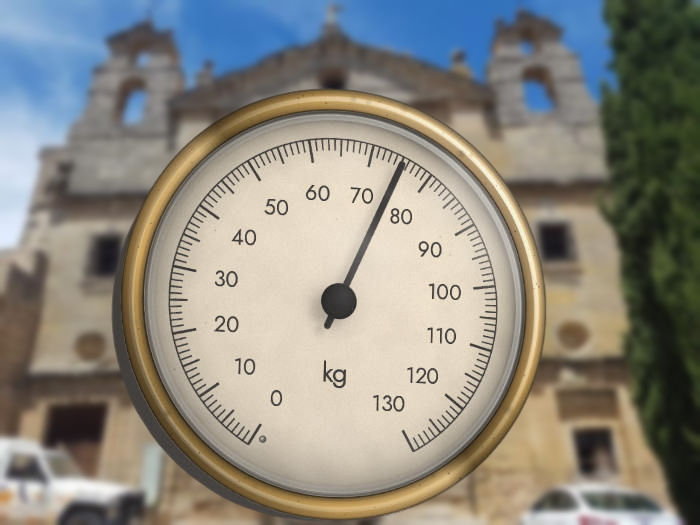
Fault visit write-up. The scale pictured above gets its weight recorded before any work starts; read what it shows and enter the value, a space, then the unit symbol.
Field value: 75 kg
